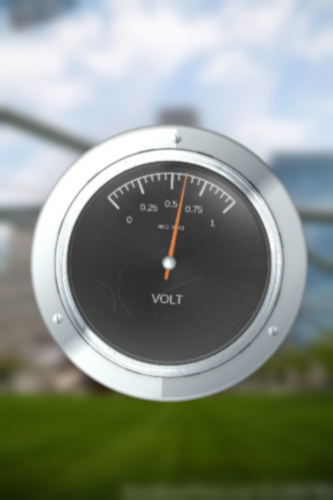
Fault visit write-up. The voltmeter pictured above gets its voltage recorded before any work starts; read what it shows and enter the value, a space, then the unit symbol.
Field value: 0.6 V
